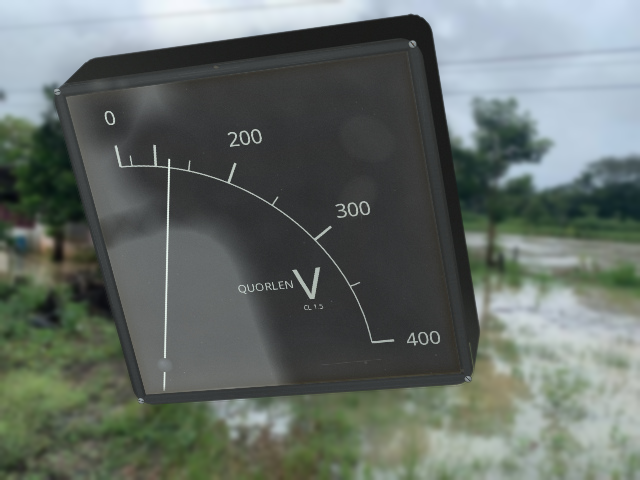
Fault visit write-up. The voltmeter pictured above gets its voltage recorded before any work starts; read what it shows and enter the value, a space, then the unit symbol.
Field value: 125 V
